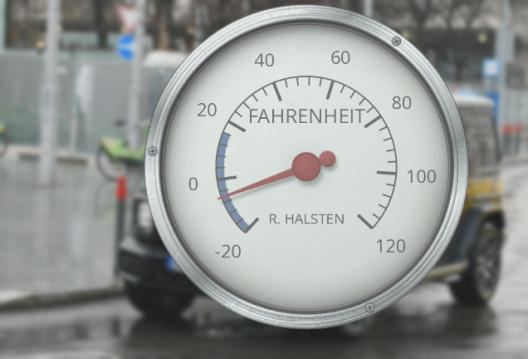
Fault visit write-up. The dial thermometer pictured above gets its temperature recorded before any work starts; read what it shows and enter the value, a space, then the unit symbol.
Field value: -6 °F
